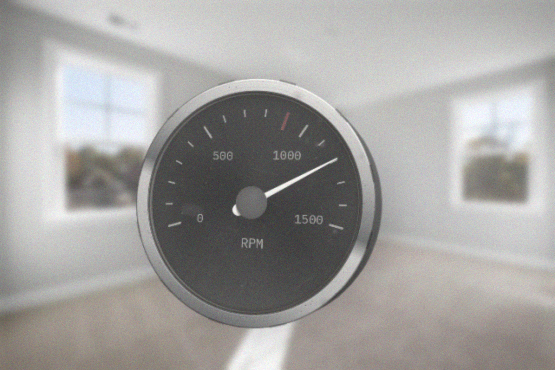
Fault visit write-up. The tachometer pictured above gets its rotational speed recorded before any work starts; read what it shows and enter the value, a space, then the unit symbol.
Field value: 1200 rpm
